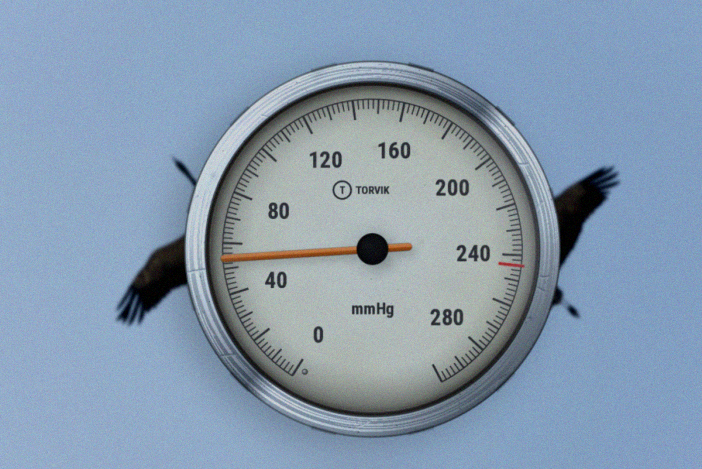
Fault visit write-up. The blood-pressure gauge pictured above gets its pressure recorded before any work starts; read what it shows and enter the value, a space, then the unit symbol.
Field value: 54 mmHg
